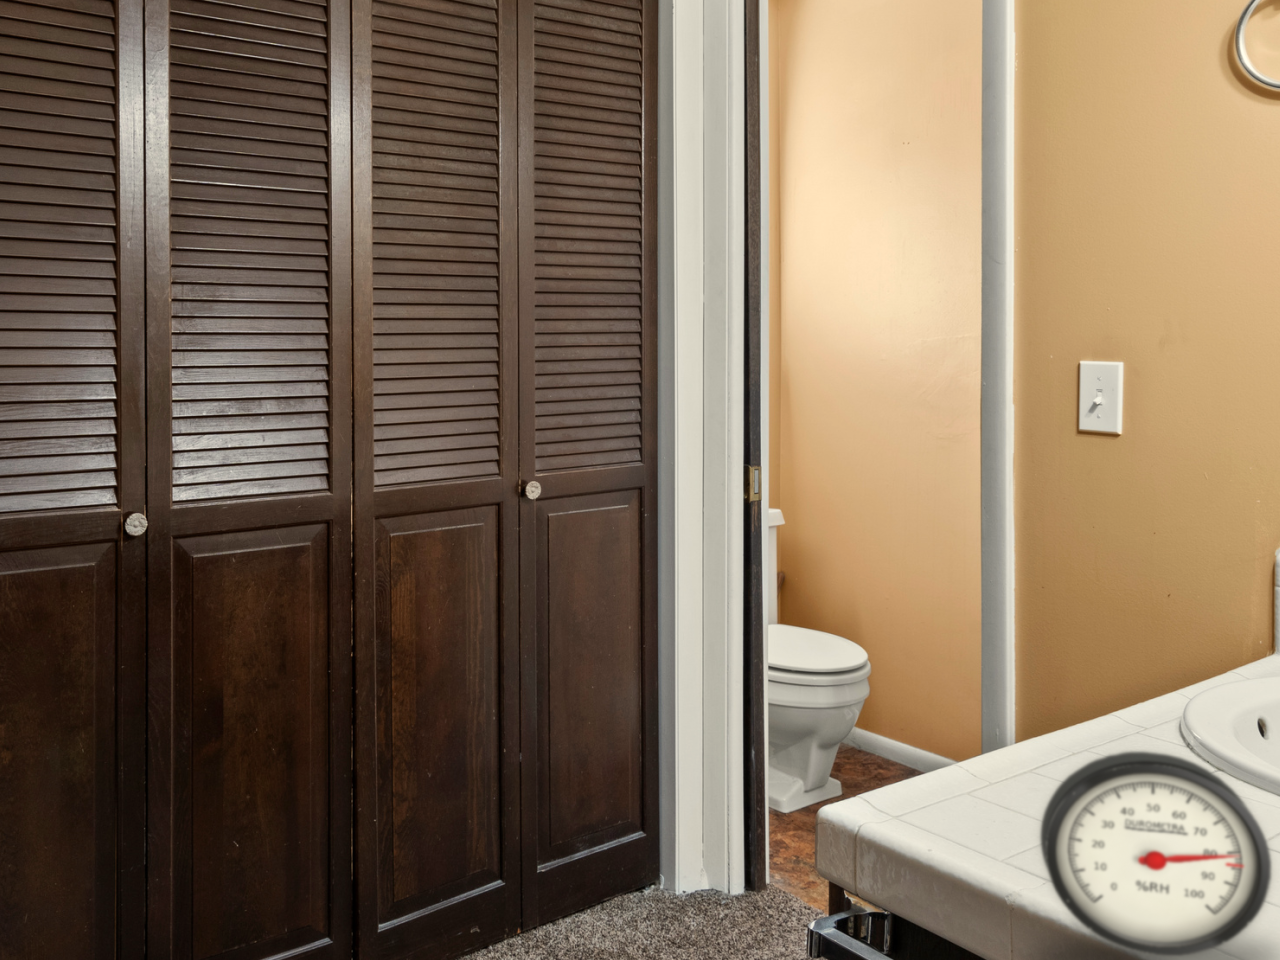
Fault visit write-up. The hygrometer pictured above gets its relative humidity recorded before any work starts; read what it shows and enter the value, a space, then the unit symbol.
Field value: 80 %
